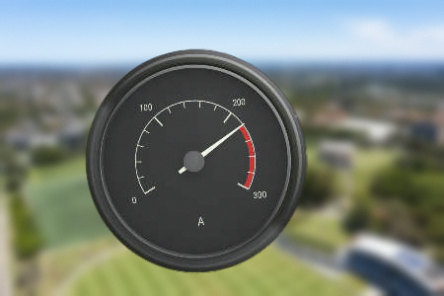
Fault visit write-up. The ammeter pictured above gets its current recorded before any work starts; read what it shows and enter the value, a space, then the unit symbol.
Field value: 220 A
